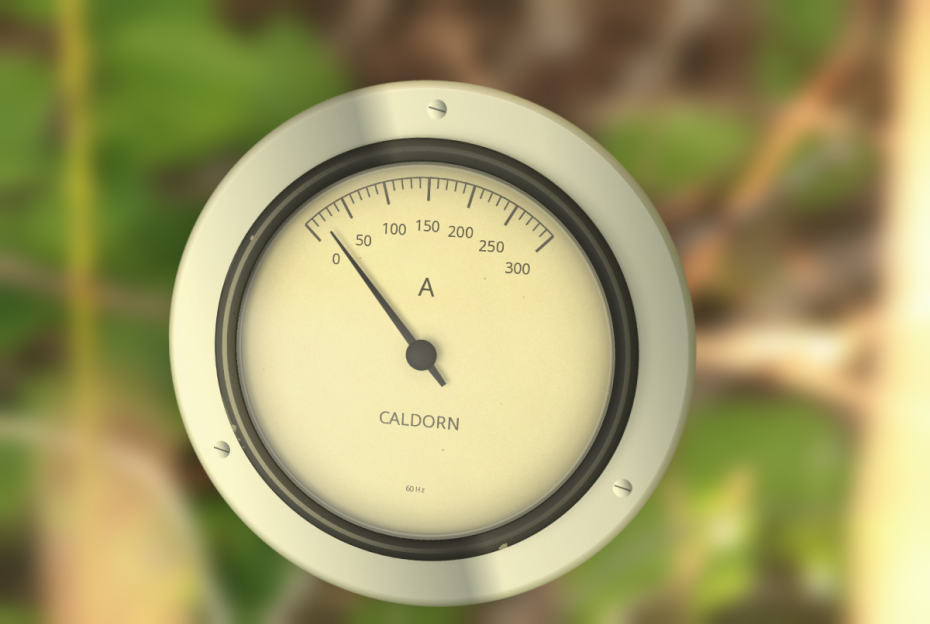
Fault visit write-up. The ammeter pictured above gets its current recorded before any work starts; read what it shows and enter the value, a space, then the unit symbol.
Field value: 20 A
